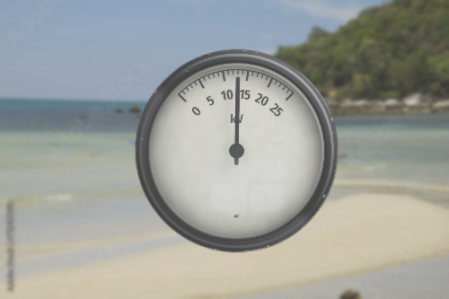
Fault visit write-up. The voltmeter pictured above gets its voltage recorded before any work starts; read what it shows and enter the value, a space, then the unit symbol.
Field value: 13 kV
